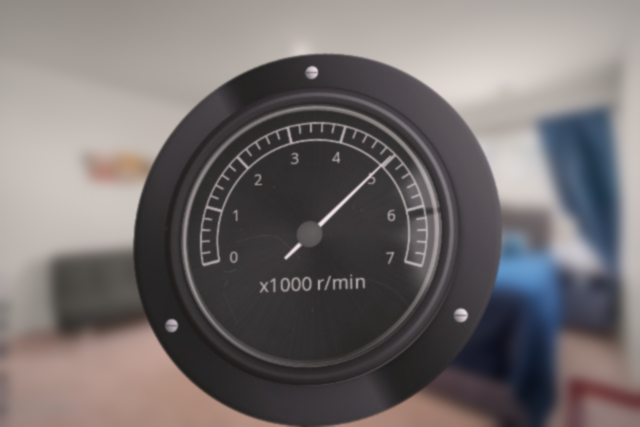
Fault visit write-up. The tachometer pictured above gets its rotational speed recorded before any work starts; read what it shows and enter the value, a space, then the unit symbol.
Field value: 5000 rpm
